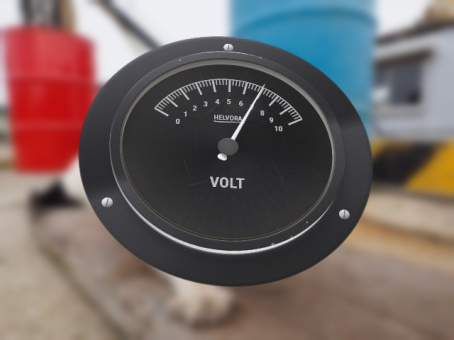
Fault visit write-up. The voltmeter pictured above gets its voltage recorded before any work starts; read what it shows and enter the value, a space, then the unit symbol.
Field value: 7 V
